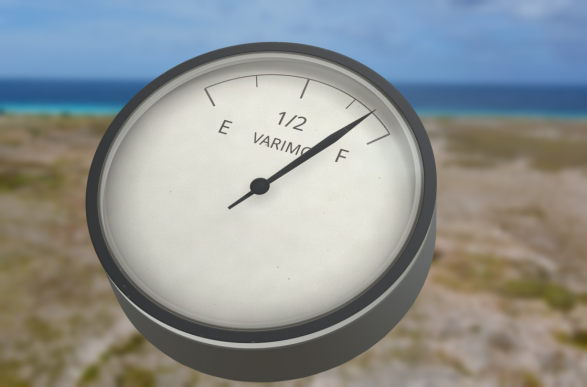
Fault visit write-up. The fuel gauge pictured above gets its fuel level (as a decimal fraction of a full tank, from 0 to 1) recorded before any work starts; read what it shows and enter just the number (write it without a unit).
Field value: 0.875
